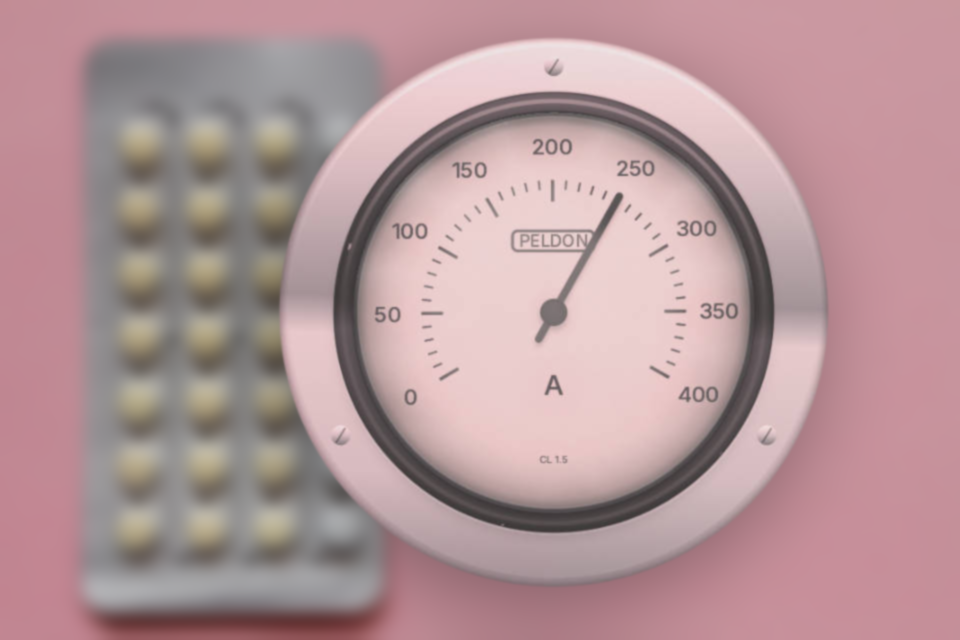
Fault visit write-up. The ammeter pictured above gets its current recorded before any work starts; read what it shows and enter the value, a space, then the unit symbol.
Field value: 250 A
